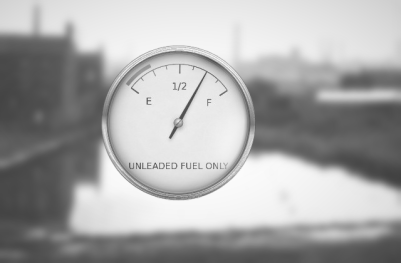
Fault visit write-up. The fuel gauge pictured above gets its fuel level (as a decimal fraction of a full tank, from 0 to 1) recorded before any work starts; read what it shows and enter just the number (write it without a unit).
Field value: 0.75
